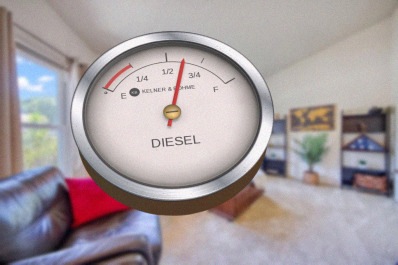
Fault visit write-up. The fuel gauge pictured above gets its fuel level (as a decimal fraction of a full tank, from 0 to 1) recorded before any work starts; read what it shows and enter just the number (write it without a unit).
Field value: 0.625
